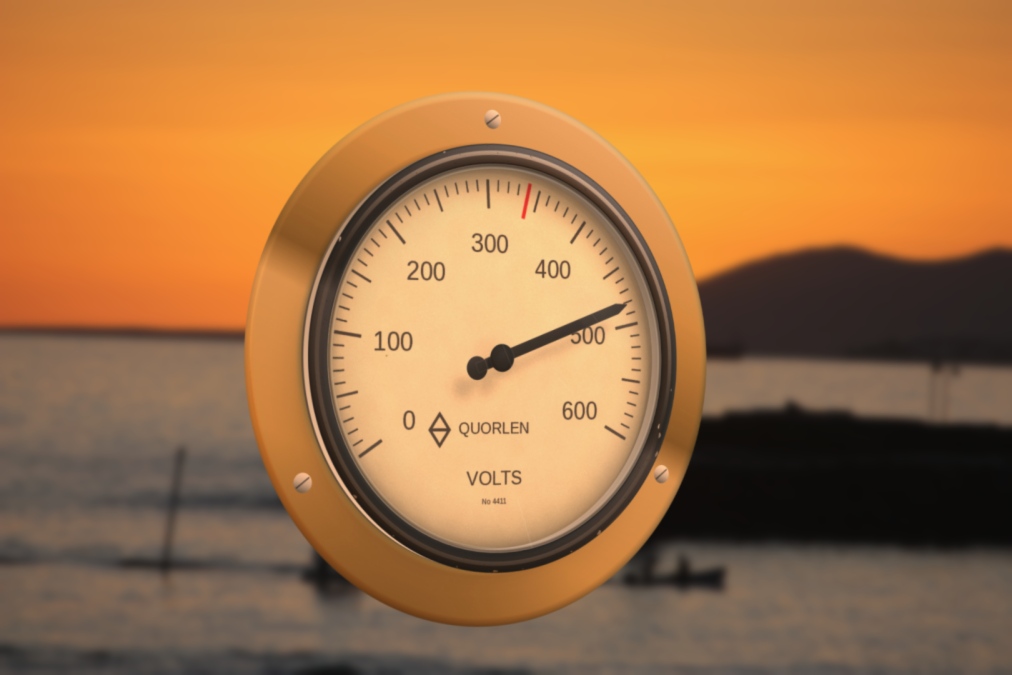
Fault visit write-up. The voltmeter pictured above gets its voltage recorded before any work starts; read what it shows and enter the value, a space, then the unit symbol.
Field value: 480 V
